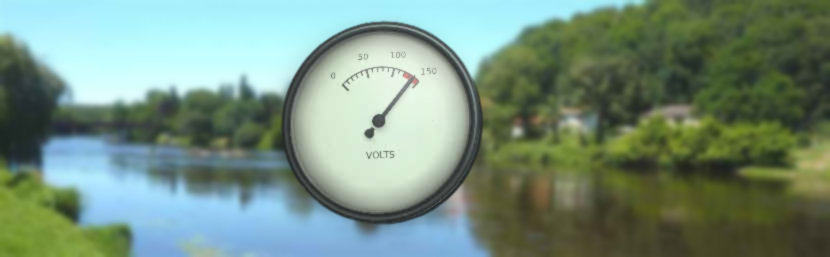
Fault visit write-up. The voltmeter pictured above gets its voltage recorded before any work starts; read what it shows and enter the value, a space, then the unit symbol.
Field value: 140 V
